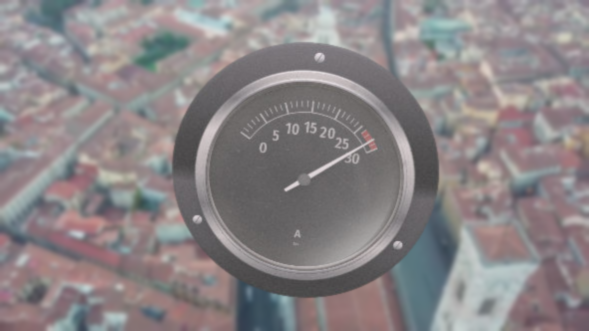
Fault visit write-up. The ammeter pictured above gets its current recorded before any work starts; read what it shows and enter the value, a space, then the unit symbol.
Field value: 28 A
